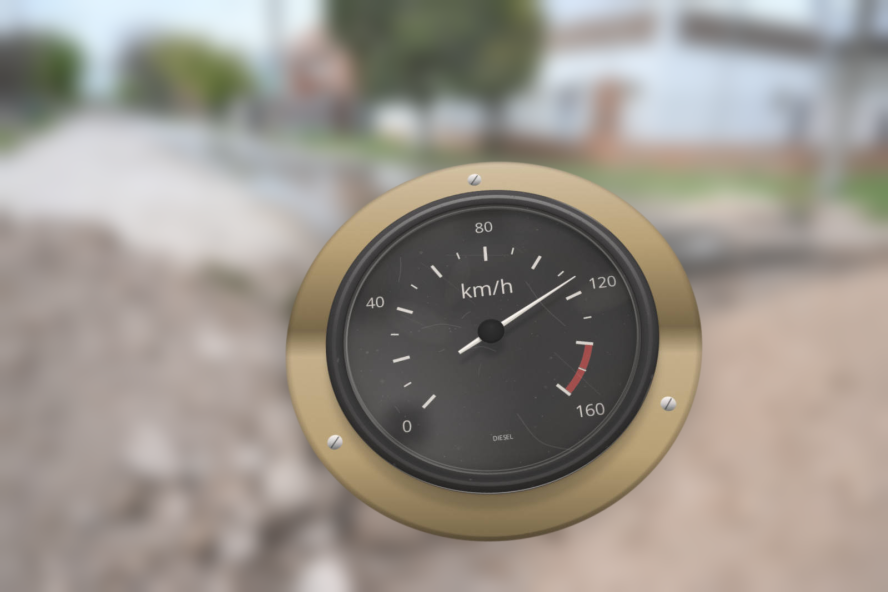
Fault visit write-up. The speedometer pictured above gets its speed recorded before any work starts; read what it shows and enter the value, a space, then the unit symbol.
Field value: 115 km/h
